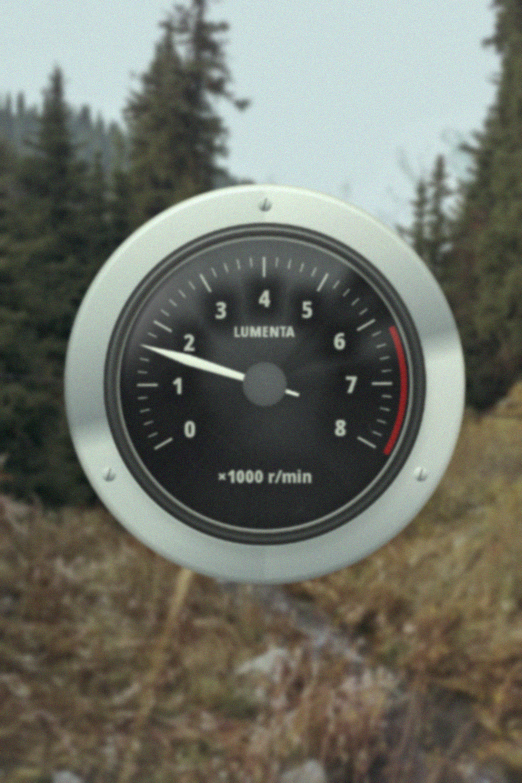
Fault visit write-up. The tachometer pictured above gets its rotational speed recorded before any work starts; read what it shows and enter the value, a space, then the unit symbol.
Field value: 1600 rpm
